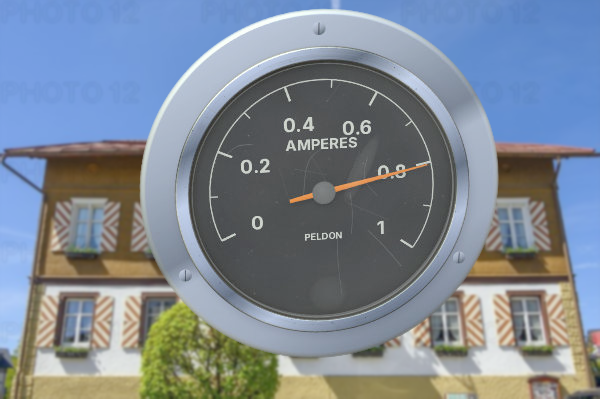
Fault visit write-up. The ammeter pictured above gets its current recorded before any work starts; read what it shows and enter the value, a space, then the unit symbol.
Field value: 0.8 A
